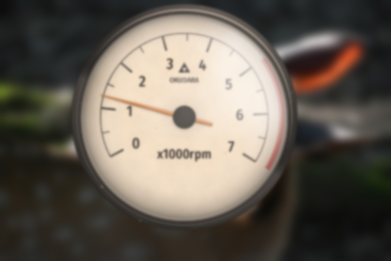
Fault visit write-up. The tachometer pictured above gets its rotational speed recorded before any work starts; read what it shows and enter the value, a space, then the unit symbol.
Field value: 1250 rpm
